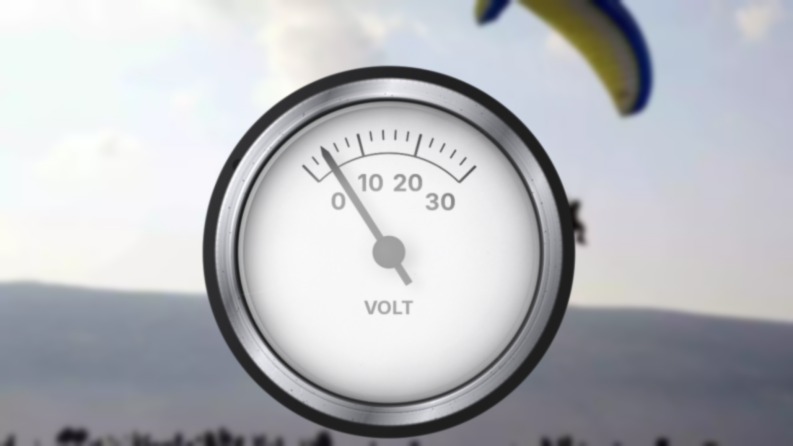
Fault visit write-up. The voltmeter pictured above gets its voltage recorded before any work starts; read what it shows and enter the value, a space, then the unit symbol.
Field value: 4 V
